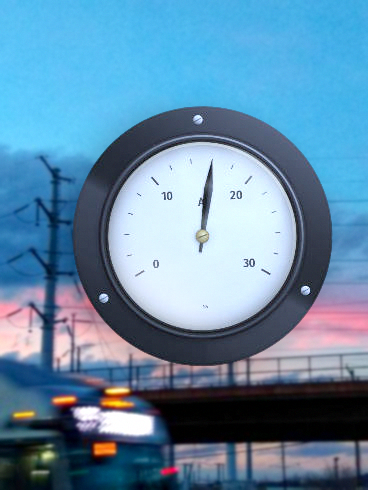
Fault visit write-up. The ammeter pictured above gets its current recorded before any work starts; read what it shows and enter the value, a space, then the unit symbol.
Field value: 16 A
